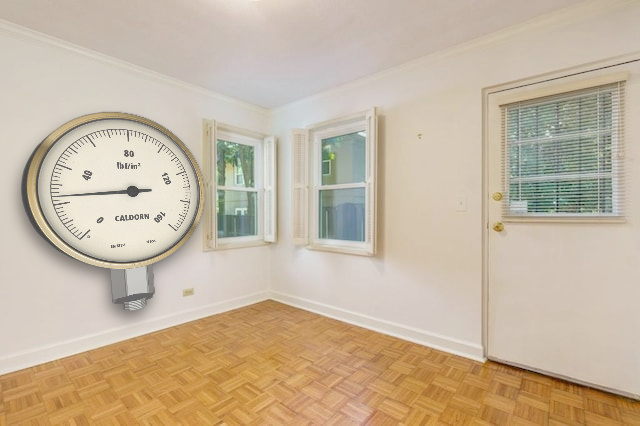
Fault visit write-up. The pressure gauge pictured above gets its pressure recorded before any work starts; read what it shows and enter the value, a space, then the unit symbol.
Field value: 24 psi
